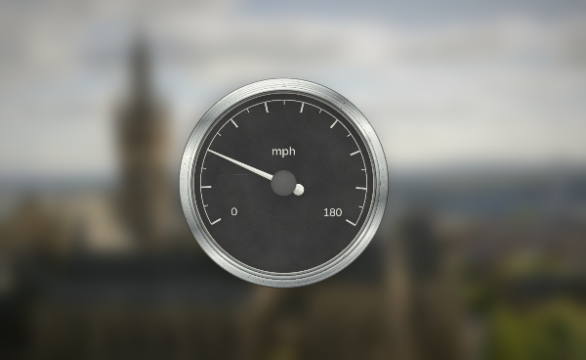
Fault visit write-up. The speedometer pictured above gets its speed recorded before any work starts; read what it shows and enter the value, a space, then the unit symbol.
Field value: 40 mph
